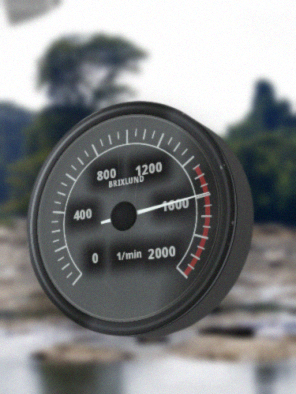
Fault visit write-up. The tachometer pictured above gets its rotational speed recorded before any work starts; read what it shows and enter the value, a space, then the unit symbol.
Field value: 1600 rpm
